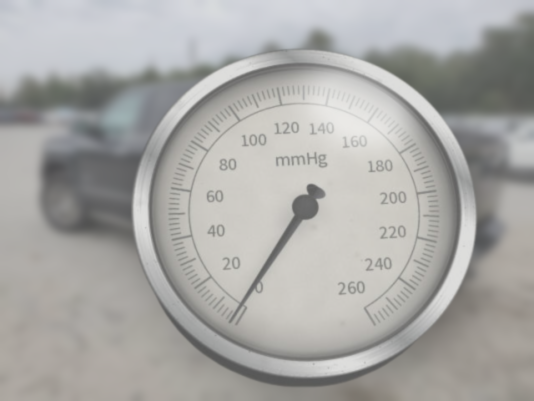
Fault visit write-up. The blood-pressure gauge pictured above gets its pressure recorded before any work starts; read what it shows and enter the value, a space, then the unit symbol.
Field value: 2 mmHg
